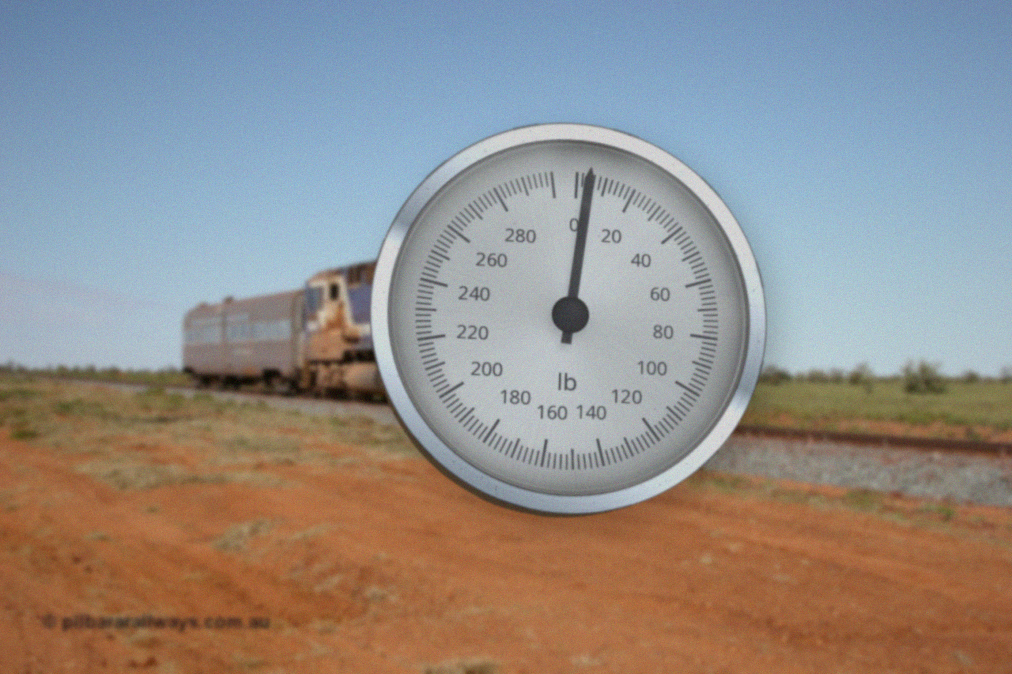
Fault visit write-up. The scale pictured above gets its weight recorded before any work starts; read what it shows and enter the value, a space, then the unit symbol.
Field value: 4 lb
